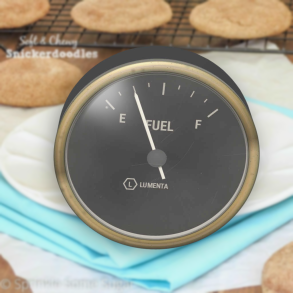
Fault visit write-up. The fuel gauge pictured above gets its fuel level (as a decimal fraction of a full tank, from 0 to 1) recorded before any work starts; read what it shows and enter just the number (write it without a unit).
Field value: 0.25
